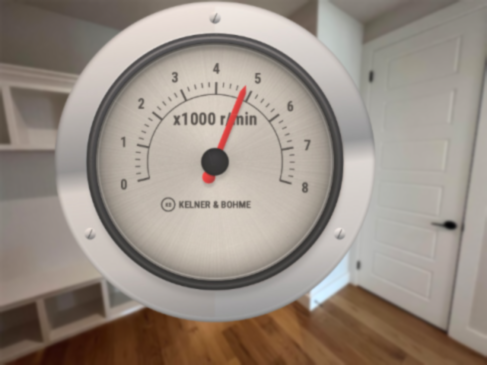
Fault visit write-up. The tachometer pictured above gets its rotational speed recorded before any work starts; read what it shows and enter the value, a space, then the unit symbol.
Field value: 4800 rpm
